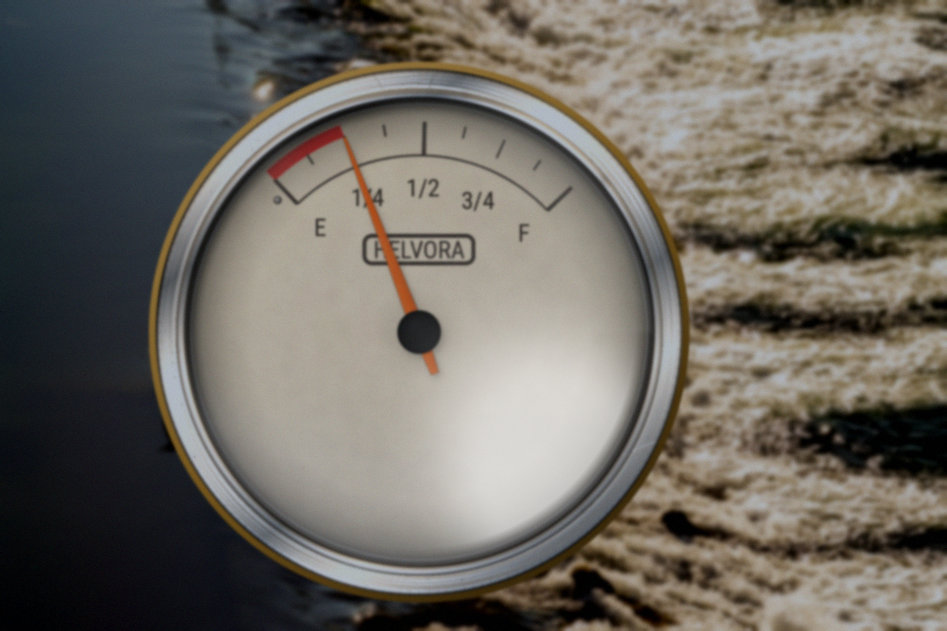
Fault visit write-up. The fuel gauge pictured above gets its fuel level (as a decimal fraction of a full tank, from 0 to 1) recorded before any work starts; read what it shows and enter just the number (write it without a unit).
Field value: 0.25
